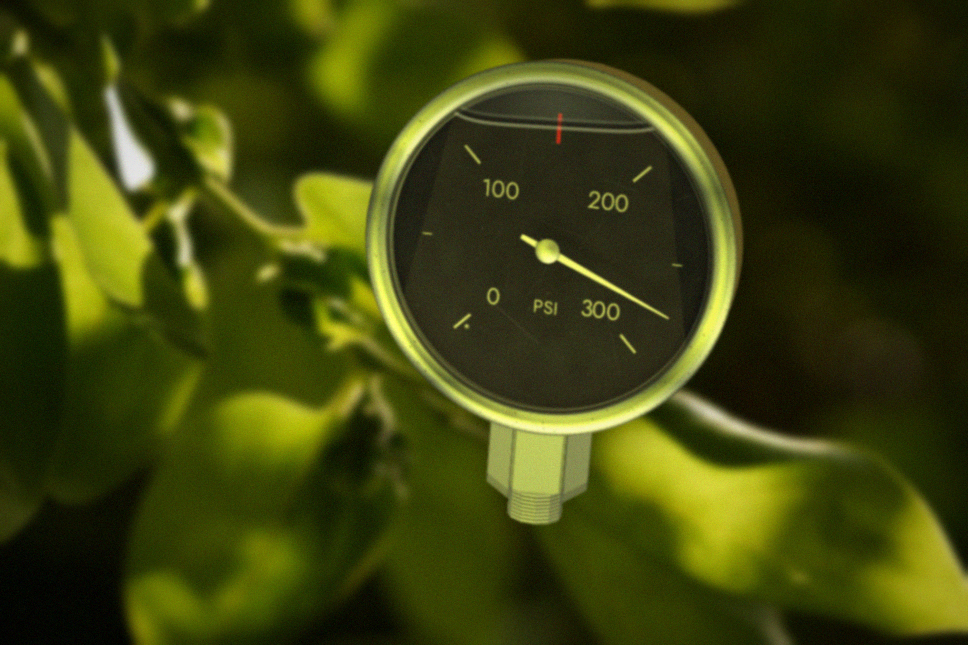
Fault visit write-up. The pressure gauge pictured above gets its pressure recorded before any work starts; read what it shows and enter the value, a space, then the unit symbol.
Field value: 275 psi
